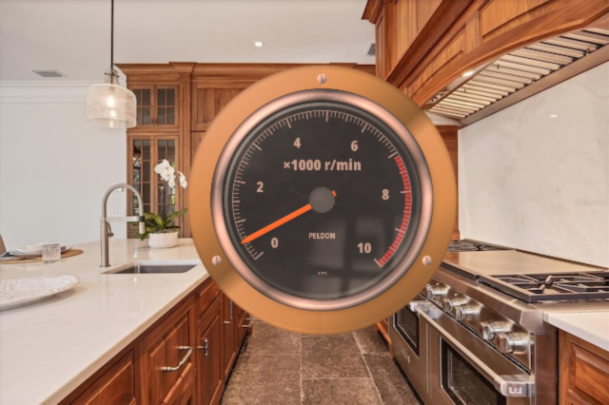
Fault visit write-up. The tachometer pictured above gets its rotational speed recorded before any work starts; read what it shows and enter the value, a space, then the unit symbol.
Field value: 500 rpm
